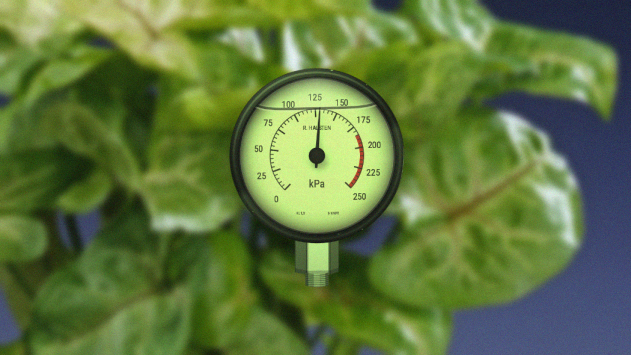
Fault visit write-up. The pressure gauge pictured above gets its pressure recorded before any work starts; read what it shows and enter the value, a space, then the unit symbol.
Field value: 130 kPa
